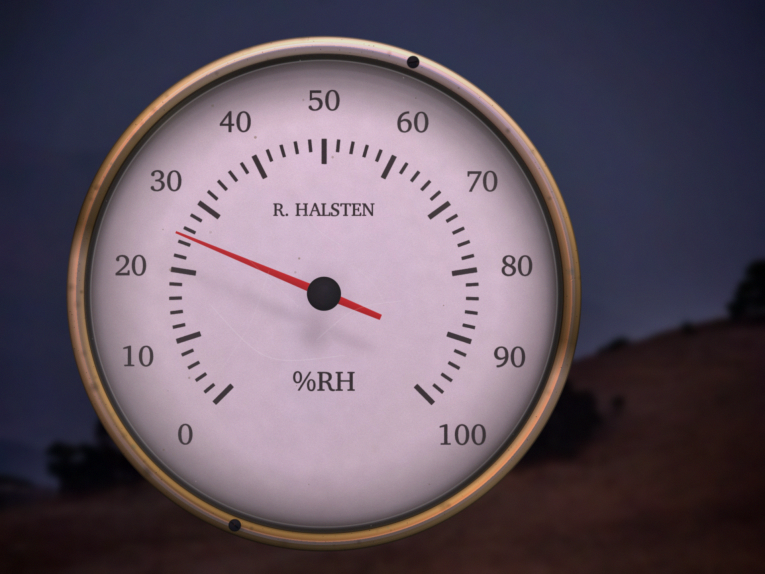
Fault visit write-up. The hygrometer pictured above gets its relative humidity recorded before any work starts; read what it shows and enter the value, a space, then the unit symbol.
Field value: 25 %
